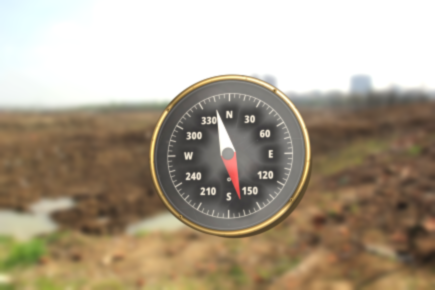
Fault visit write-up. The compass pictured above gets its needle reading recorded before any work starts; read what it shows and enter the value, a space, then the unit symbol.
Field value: 165 °
